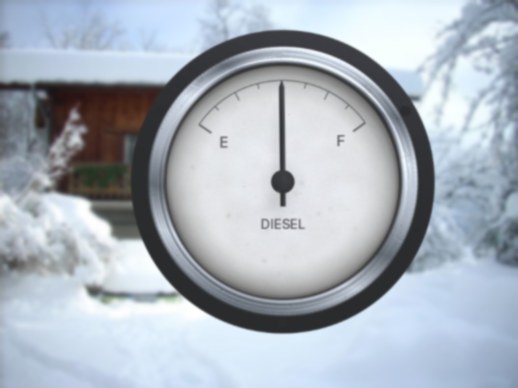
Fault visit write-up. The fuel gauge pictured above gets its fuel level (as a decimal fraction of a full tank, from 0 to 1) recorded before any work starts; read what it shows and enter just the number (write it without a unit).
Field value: 0.5
